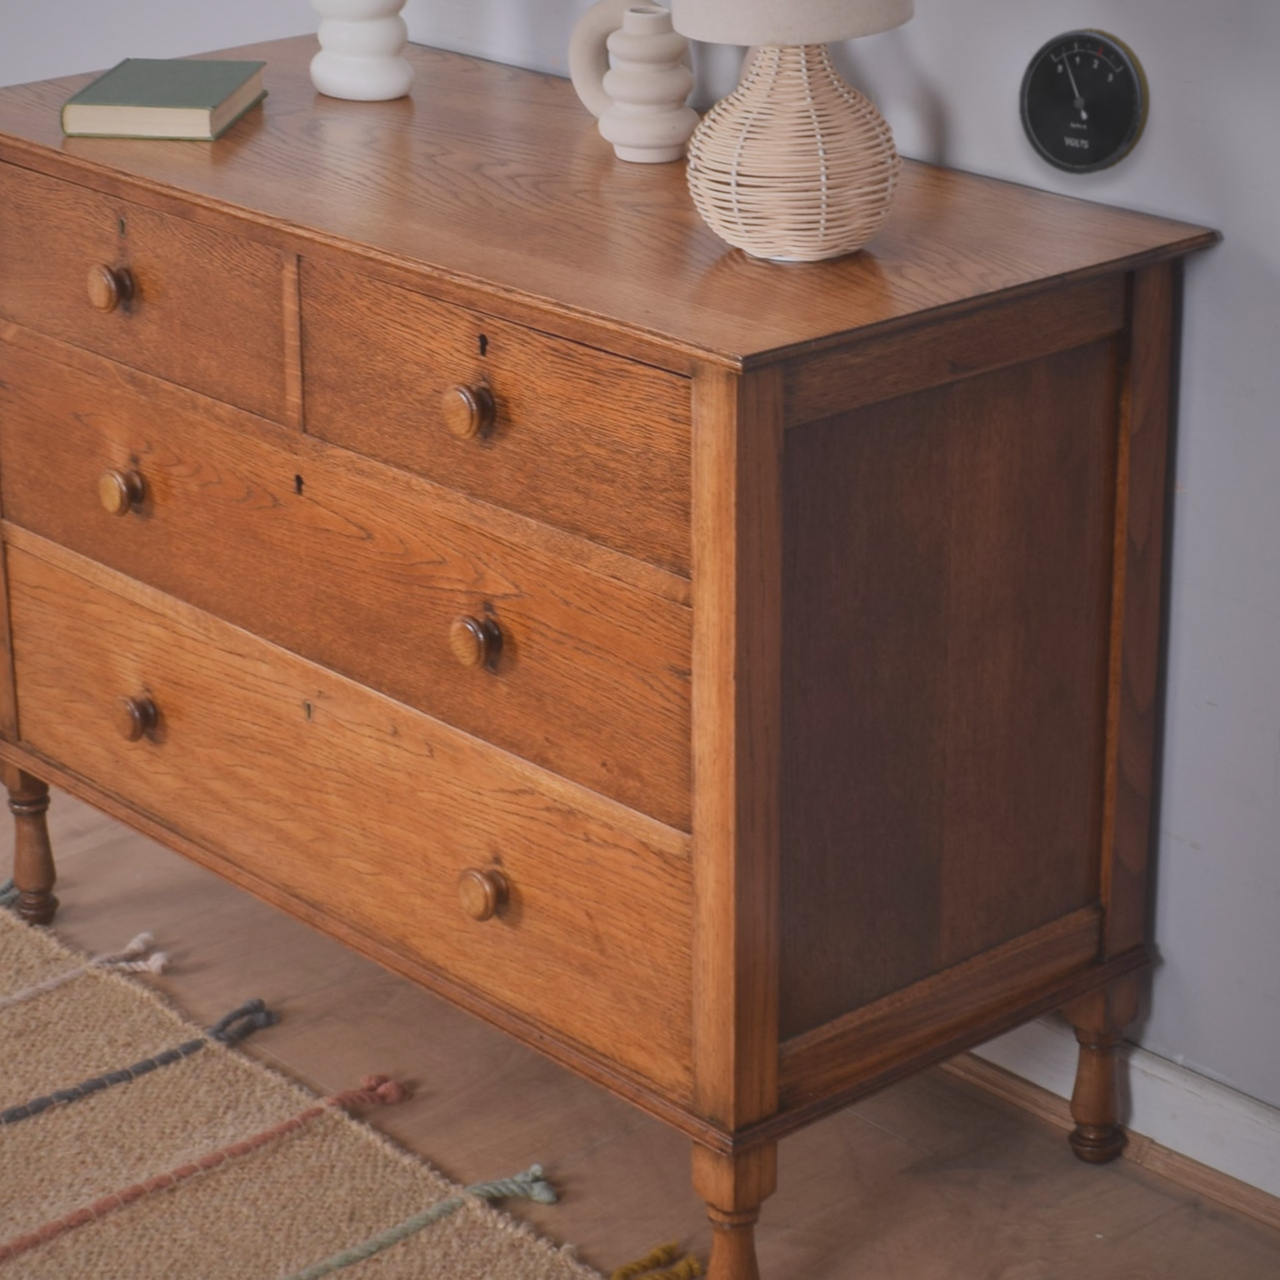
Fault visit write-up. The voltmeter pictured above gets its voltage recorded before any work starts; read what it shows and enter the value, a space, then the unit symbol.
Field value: 0.5 V
